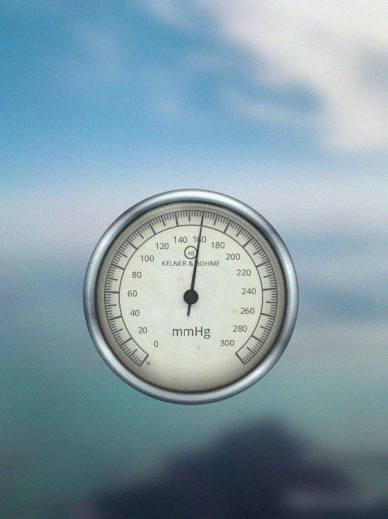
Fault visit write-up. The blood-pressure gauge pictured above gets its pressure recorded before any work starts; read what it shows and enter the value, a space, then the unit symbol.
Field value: 160 mmHg
